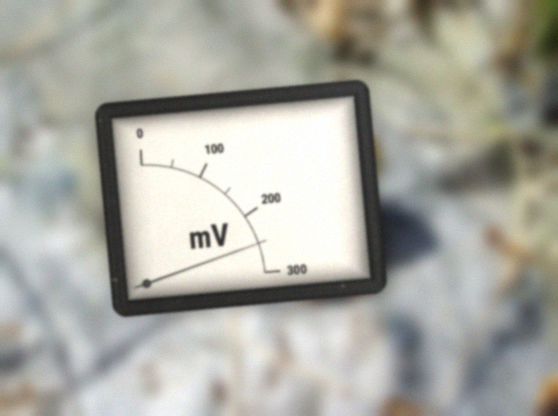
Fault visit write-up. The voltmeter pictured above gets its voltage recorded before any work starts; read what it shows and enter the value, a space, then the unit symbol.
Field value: 250 mV
